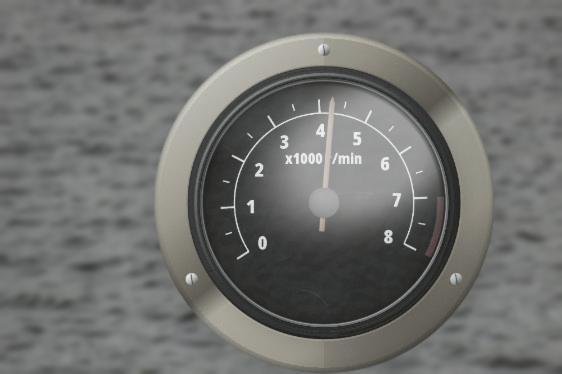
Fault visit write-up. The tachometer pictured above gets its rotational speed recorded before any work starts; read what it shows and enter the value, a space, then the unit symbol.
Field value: 4250 rpm
